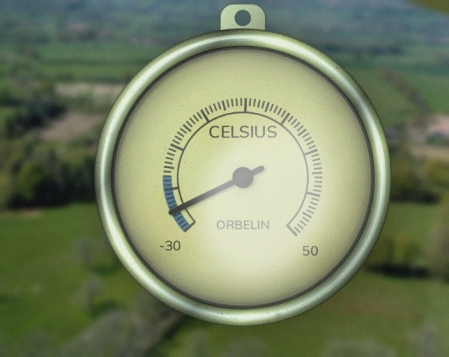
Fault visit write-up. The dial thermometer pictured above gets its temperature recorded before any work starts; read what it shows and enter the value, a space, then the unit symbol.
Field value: -25 °C
